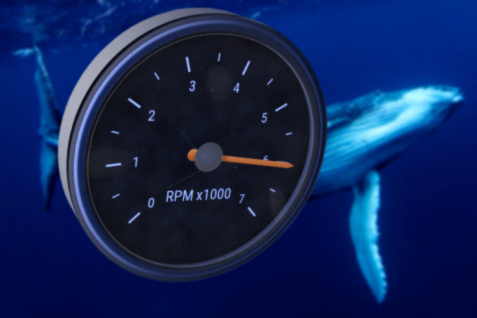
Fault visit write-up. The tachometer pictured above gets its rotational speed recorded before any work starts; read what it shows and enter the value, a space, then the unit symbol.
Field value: 6000 rpm
